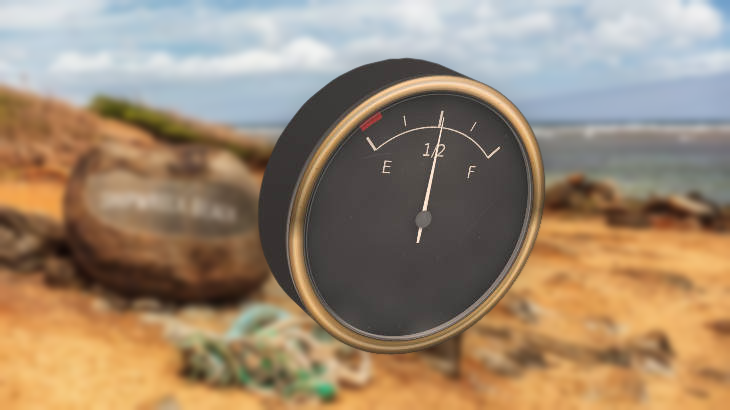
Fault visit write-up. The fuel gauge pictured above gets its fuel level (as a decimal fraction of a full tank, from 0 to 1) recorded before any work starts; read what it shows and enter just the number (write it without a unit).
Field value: 0.5
